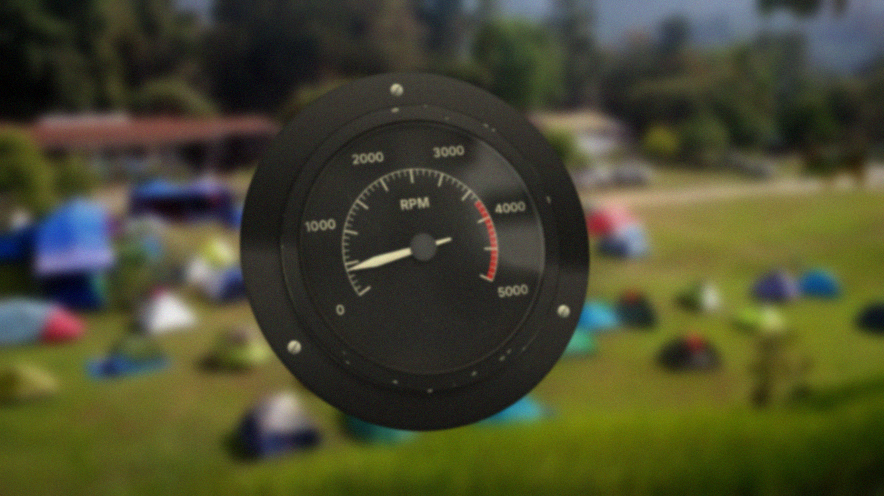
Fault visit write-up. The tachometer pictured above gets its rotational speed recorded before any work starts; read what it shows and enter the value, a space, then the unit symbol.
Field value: 400 rpm
